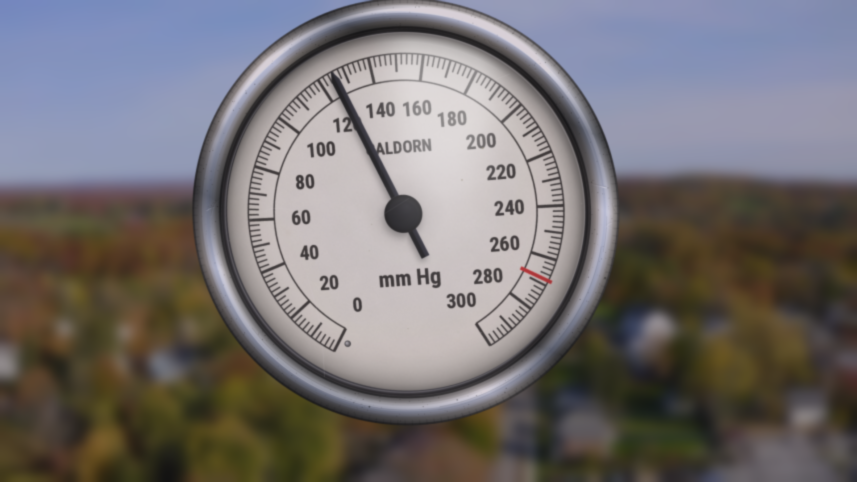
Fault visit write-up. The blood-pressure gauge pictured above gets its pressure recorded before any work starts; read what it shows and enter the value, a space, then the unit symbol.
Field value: 126 mmHg
